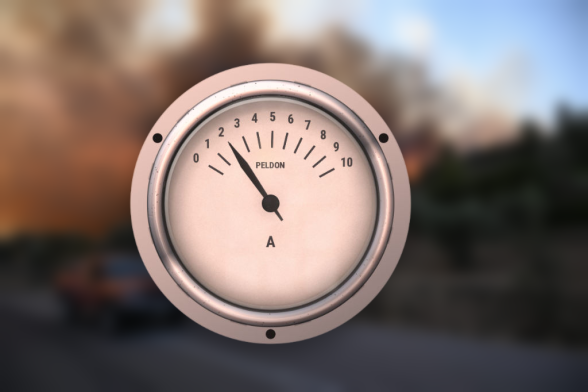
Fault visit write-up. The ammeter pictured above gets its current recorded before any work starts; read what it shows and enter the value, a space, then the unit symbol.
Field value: 2 A
